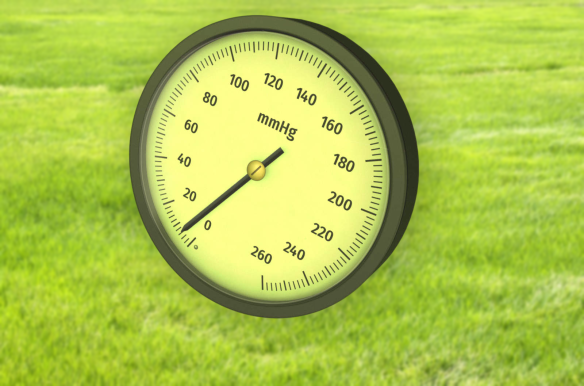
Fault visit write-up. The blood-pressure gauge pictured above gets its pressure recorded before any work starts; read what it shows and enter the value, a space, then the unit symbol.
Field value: 6 mmHg
